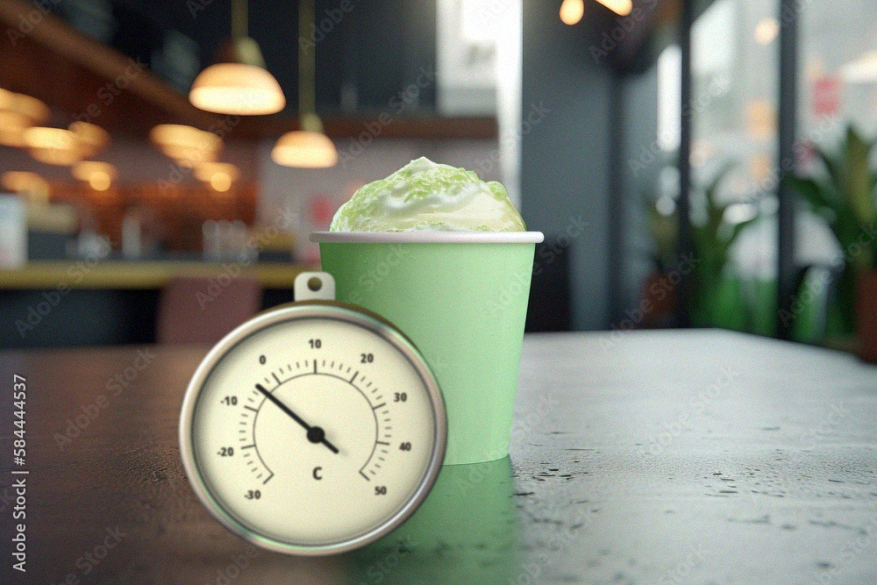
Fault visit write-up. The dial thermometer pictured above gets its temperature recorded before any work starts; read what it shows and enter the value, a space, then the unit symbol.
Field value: -4 °C
